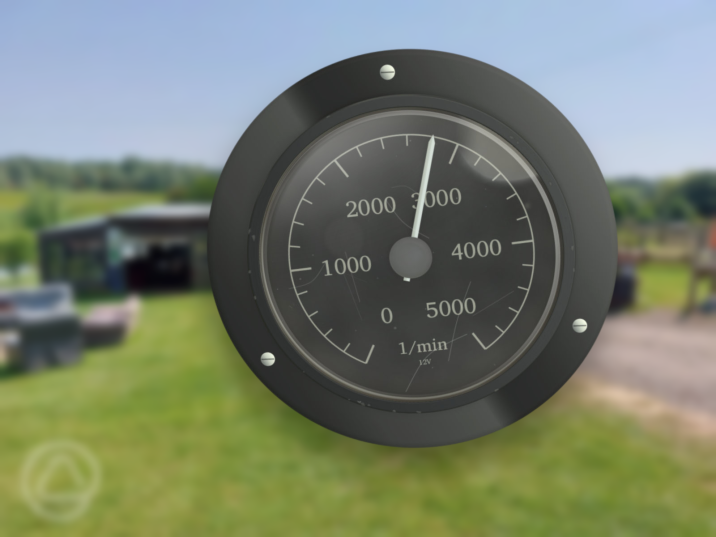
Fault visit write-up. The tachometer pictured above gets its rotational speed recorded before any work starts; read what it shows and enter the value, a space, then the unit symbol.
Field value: 2800 rpm
